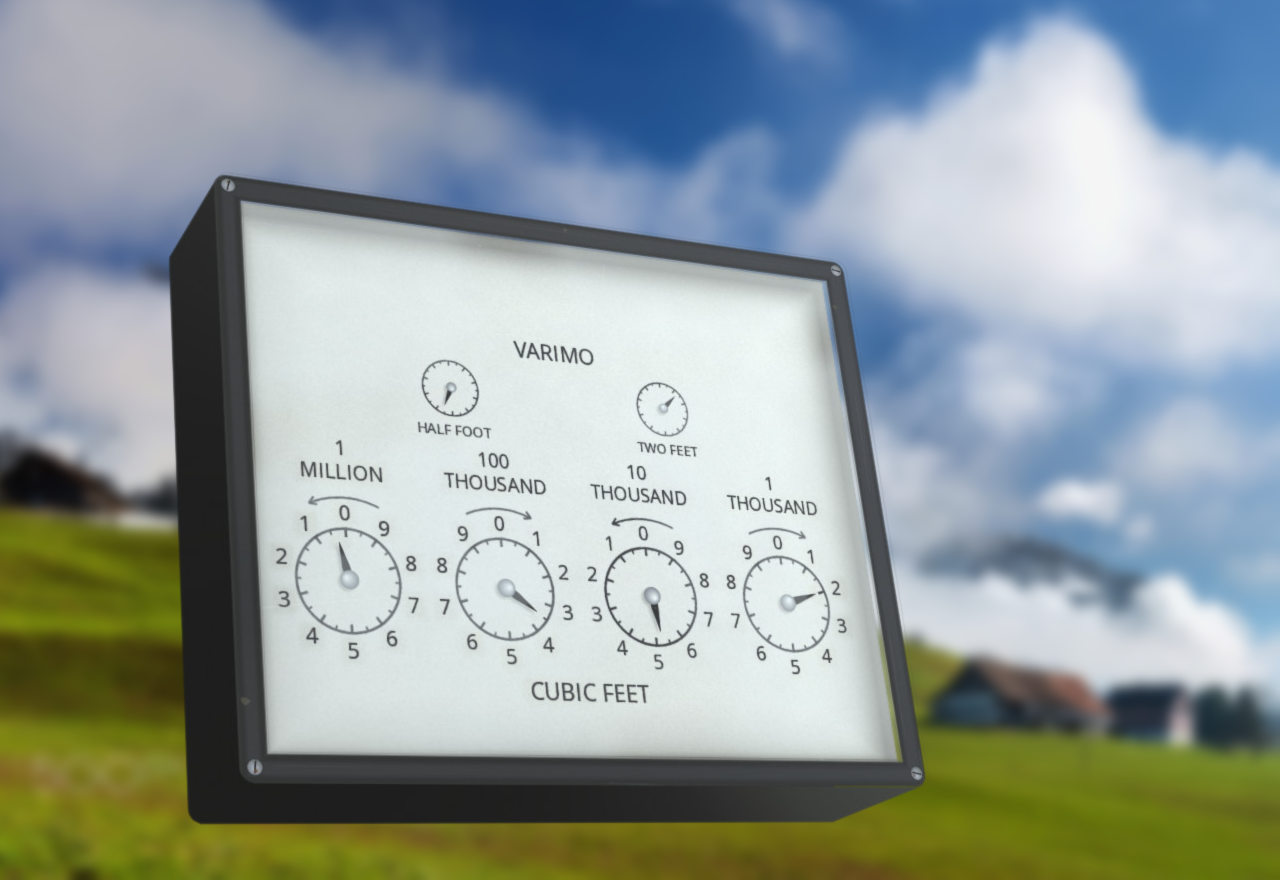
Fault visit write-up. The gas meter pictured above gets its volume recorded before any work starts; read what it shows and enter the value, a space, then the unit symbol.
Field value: 35200 ft³
